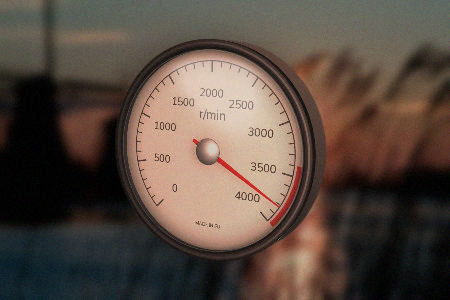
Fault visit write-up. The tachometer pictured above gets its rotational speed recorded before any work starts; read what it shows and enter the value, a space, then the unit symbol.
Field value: 3800 rpm
